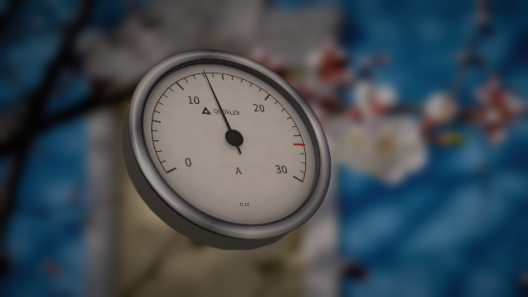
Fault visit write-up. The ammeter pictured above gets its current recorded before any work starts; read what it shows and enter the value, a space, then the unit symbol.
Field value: 13 A
